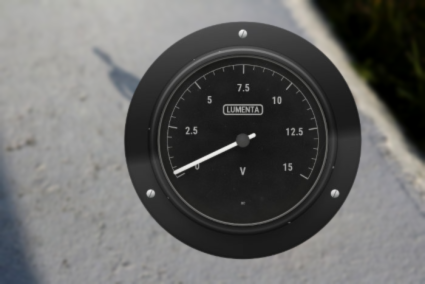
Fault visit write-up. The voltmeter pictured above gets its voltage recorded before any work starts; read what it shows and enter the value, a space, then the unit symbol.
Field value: 0.25 V
